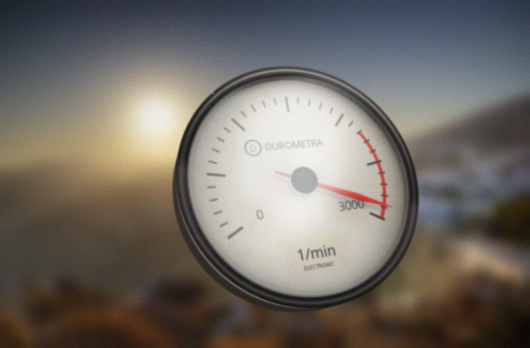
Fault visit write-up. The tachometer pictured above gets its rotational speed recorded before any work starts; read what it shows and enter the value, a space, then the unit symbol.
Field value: 2900 rpm
